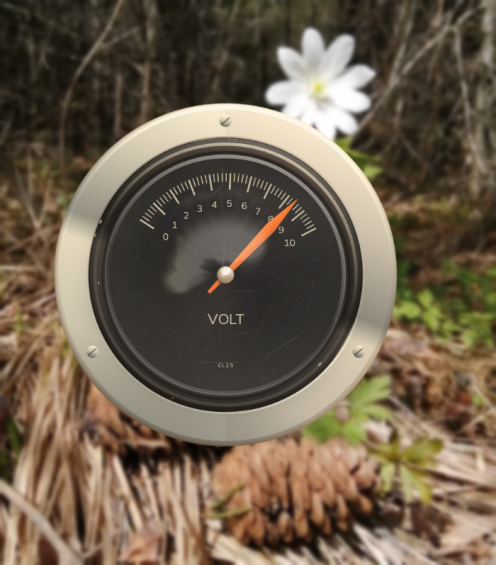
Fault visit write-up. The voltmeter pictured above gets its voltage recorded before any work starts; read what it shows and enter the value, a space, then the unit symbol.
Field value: 8.4 V
